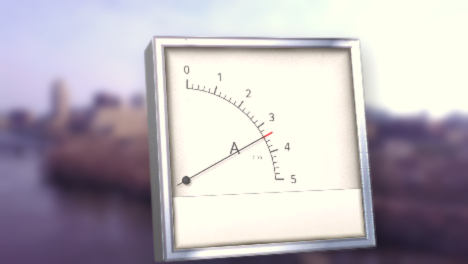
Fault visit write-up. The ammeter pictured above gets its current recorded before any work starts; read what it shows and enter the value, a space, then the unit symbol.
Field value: 3.4 A
